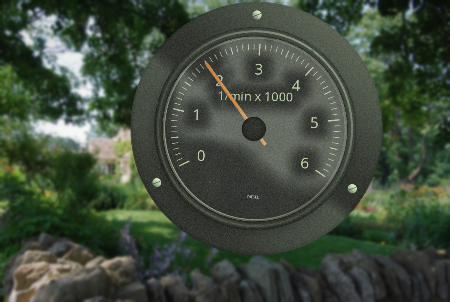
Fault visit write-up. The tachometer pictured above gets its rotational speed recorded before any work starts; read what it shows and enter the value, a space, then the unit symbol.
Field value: 2000 rpm
